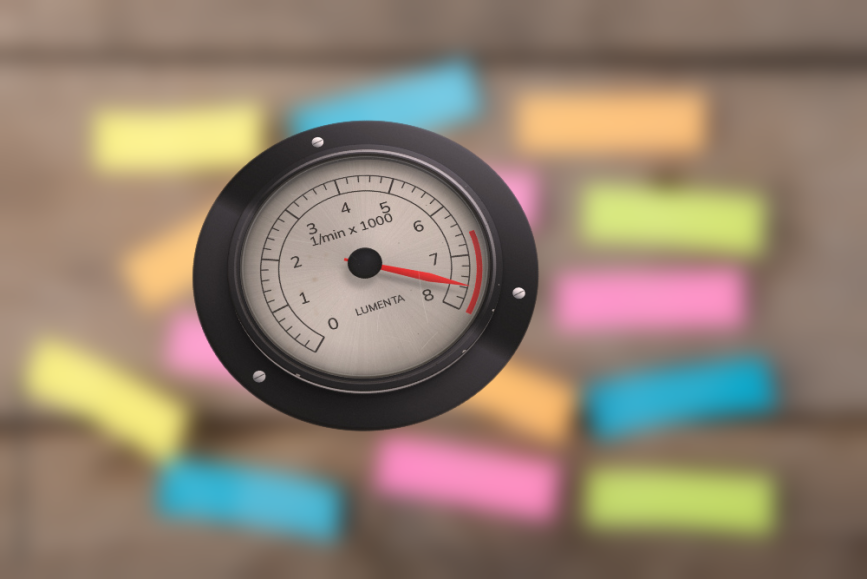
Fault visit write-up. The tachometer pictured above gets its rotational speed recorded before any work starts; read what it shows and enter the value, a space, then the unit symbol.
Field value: 7600 rpm
